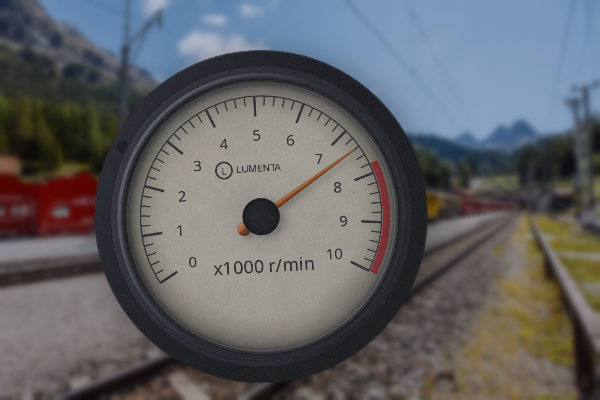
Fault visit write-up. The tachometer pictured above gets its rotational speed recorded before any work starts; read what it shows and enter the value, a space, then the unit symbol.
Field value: 7400 rpm
